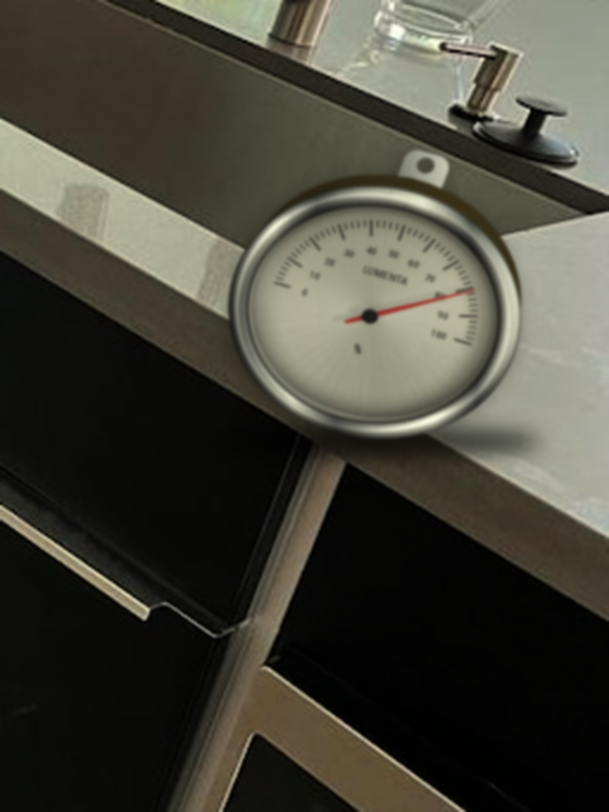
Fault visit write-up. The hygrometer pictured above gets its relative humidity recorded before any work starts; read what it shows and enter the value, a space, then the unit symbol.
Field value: 80 %
